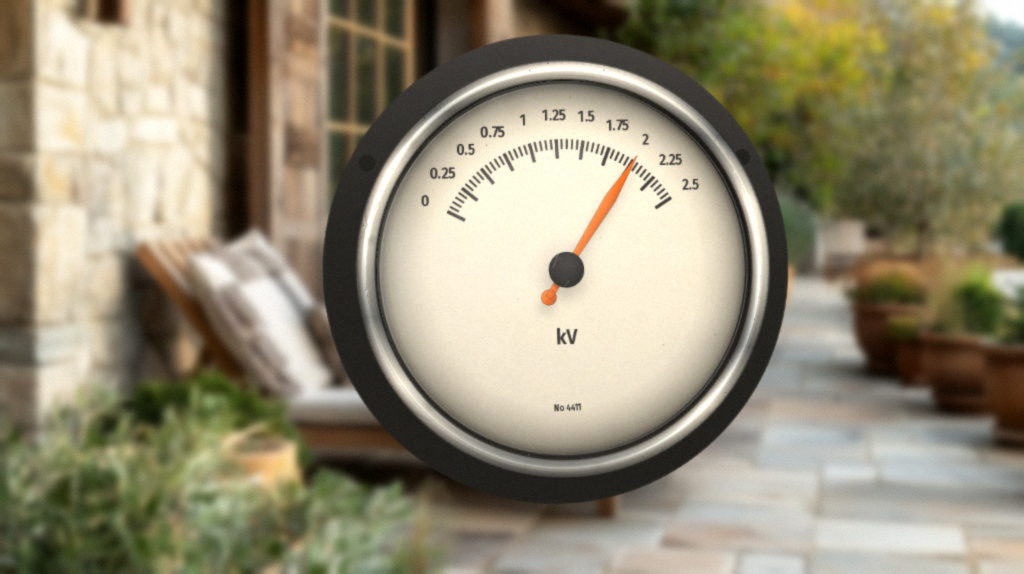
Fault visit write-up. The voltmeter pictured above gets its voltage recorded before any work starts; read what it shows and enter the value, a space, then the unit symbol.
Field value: 2 kV
